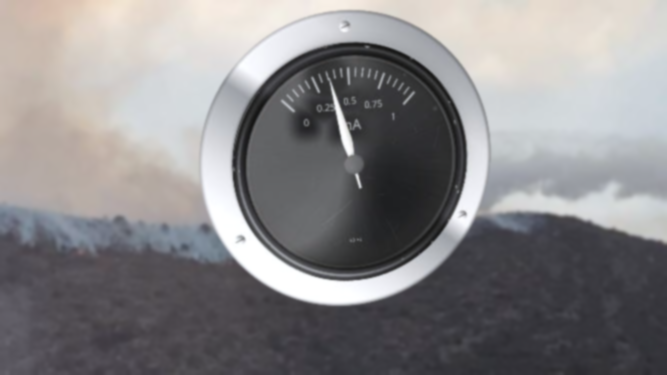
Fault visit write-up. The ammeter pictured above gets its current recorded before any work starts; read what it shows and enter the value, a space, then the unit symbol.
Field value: 0.35 mA
